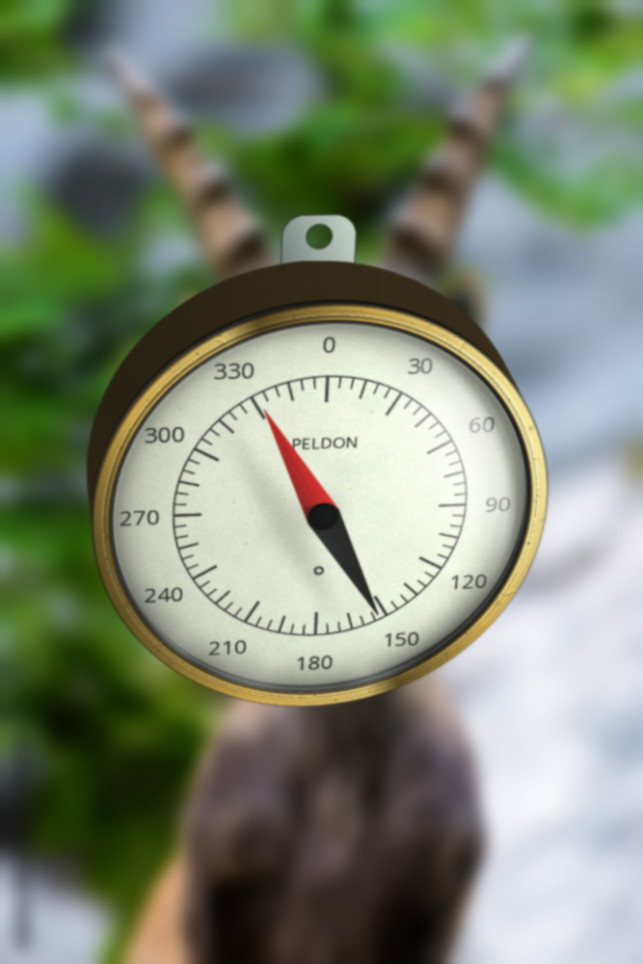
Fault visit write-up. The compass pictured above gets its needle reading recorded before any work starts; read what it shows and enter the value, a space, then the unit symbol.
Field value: 332.5 °
